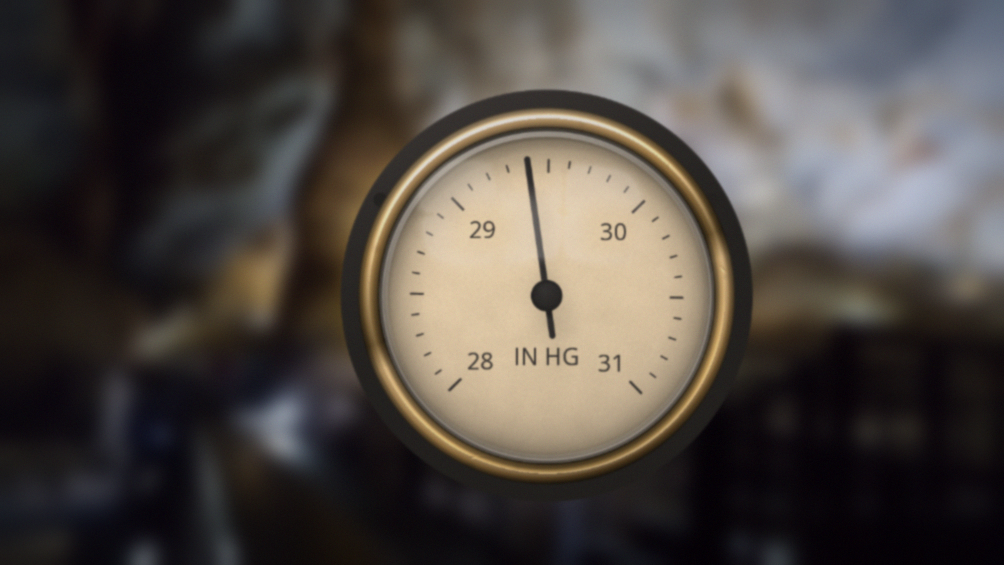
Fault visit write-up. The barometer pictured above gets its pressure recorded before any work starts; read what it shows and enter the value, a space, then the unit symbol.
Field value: 29.4 inHg
